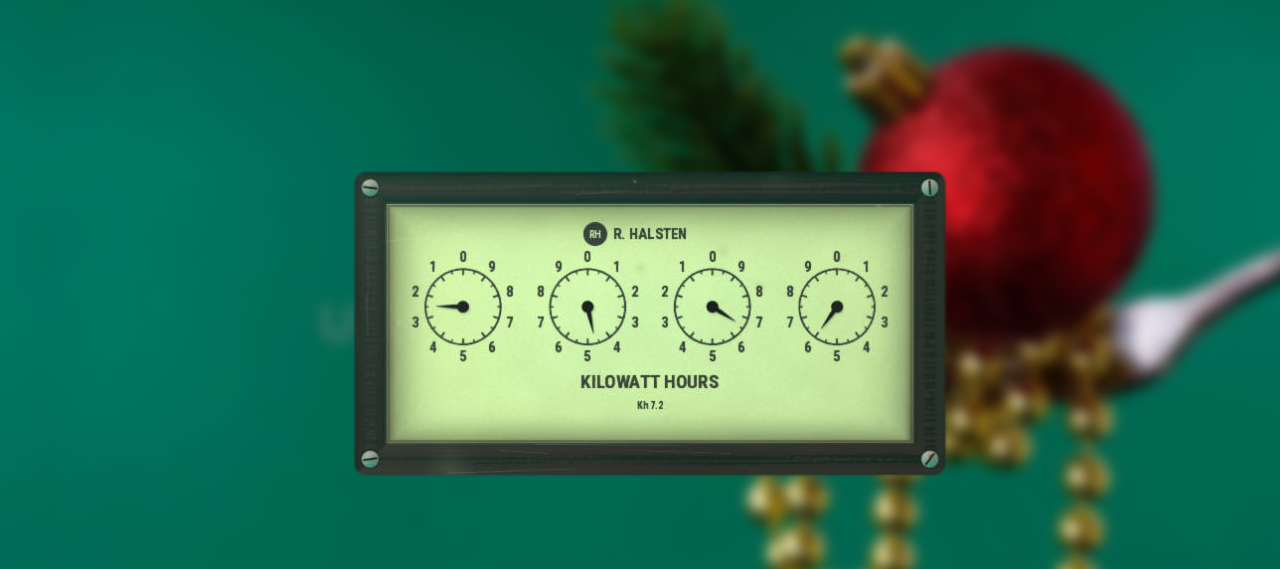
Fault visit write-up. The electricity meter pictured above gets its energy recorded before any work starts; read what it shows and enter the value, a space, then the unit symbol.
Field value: 2466 kWh
